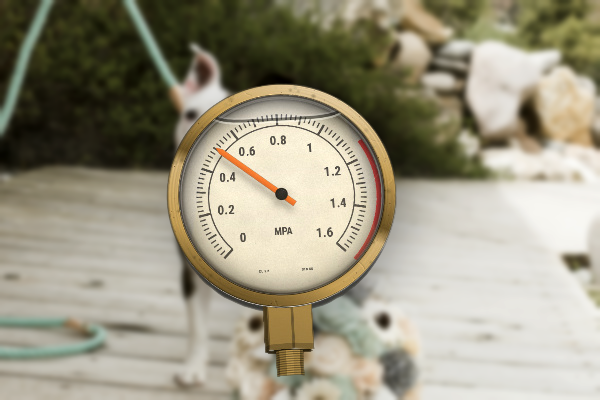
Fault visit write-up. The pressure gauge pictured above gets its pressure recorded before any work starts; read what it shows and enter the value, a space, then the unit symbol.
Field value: 0.5 MPa
